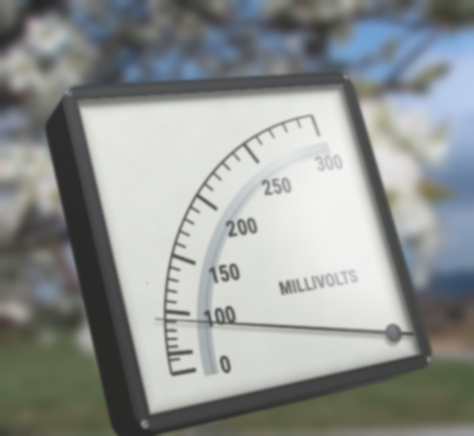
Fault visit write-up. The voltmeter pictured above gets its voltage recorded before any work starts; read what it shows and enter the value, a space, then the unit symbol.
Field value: 90 mV
